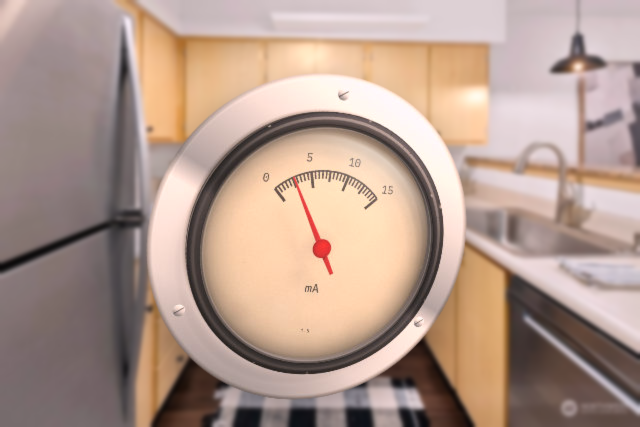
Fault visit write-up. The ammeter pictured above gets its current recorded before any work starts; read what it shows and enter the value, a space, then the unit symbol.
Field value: 2.5 mA
